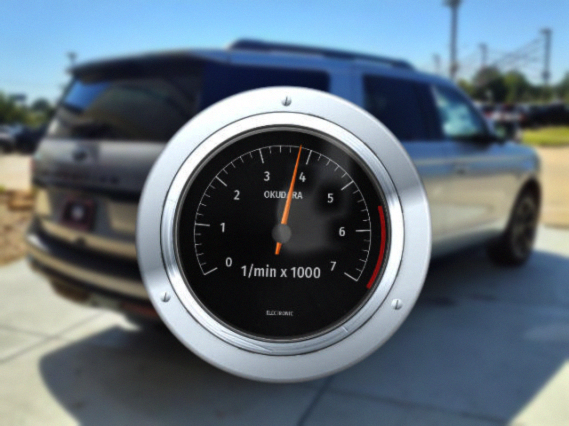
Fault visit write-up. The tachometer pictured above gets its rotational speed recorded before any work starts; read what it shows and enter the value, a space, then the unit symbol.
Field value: 3800 rpm
